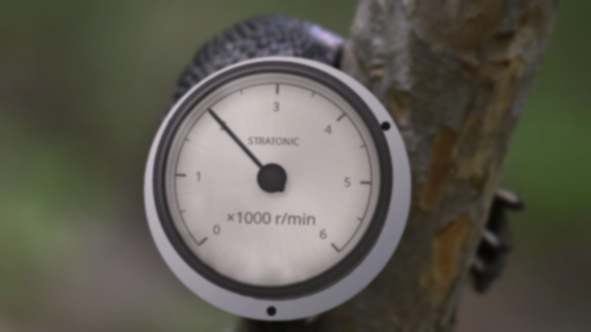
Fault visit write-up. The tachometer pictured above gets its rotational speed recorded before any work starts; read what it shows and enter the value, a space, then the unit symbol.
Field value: 2000 rpm
